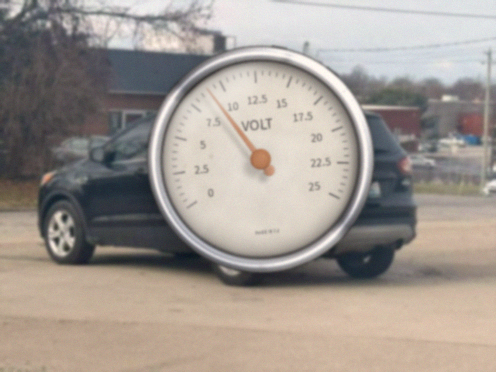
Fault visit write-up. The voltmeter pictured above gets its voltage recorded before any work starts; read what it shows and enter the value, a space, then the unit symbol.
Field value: 9 V
